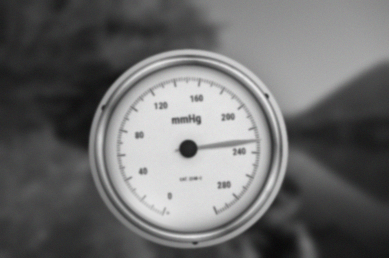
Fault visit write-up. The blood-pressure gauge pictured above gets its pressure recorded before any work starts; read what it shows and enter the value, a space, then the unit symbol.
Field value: 230 mmHg
